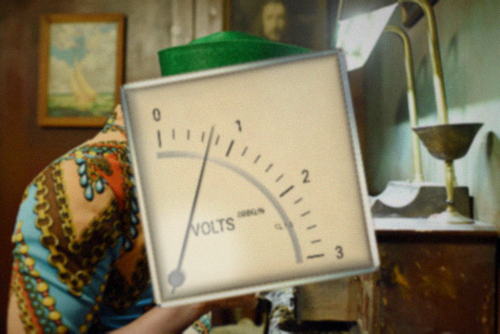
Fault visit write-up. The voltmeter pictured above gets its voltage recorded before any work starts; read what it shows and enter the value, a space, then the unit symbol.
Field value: 0.7 V
